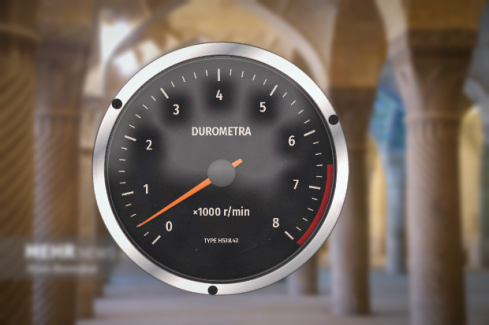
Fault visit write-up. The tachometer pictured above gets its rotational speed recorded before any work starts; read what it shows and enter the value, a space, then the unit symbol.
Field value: 400 rpm
